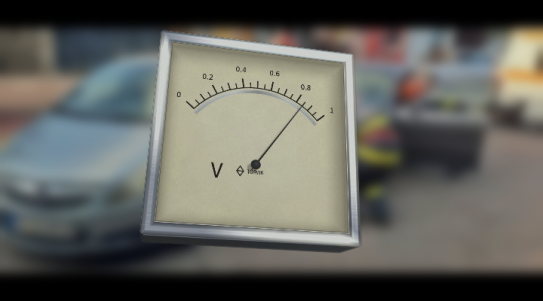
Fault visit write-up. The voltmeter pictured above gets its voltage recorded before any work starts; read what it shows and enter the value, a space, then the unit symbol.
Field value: 0.85 V
